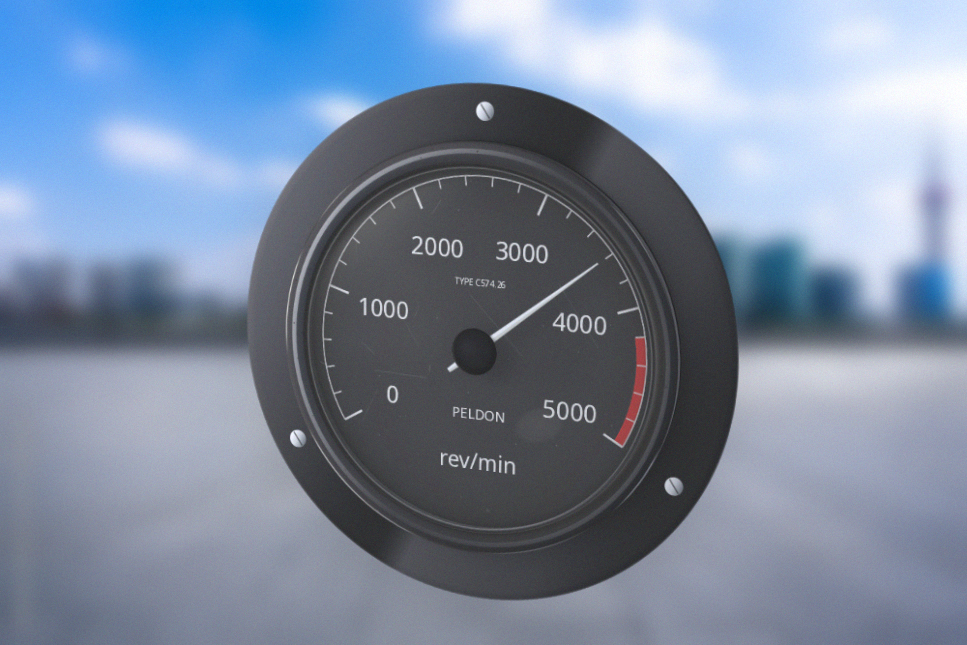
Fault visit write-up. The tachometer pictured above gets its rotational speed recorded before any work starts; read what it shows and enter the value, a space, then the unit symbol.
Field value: 3600 rpm
